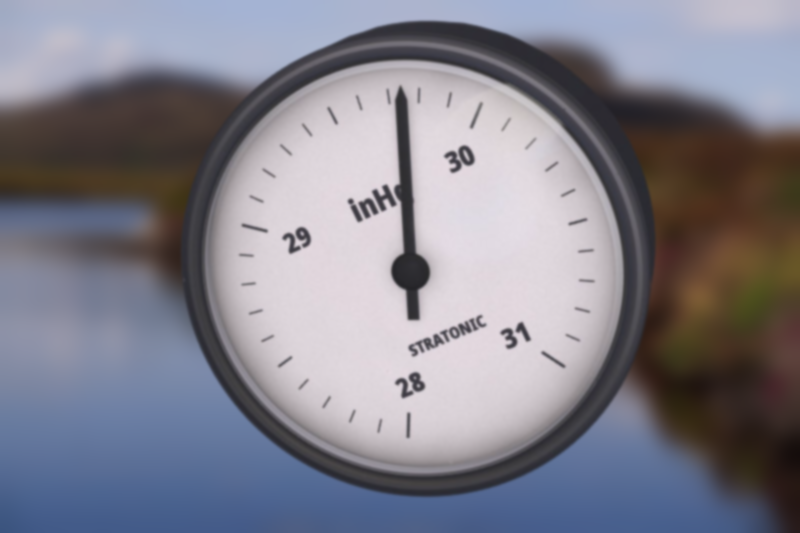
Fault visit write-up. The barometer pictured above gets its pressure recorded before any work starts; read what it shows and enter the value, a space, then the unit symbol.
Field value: 29.75 inHg
